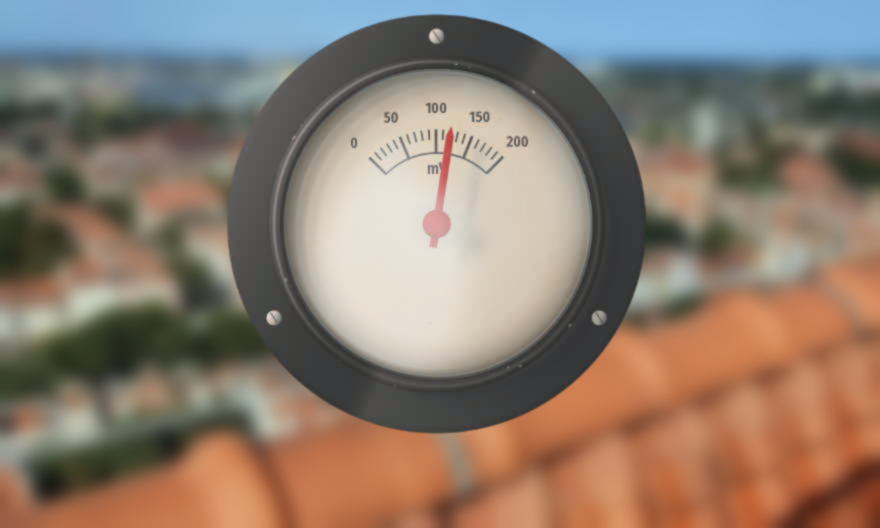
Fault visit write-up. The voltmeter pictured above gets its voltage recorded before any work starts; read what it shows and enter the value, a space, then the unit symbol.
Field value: 120 mV
